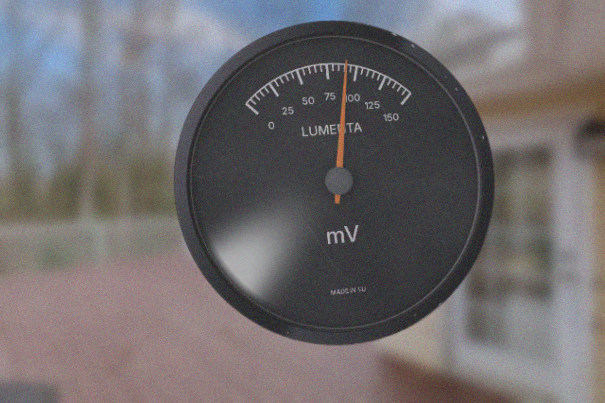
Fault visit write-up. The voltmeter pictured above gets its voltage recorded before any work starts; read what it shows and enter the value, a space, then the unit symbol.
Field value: 90 mV
